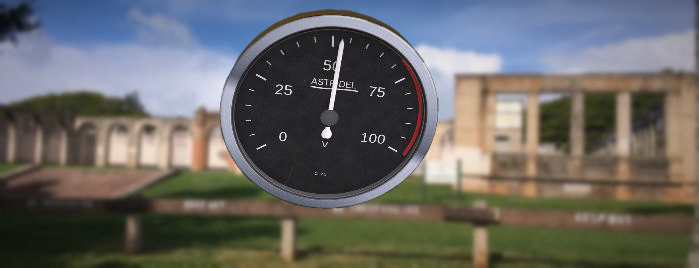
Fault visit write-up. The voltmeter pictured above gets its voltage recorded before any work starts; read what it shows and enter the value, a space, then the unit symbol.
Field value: 52.5 V
